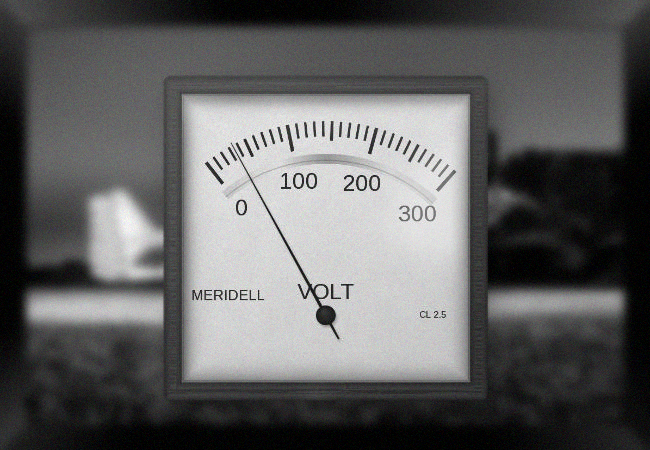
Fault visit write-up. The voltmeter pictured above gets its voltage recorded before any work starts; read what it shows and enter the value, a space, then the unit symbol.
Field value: 35 V
